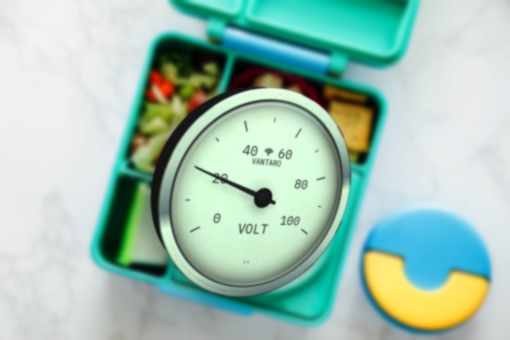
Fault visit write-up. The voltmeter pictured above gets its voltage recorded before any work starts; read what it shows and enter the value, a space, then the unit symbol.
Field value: 20 V
